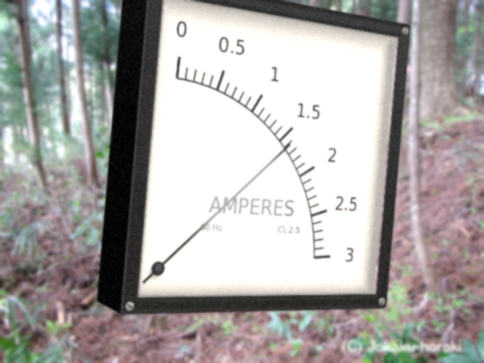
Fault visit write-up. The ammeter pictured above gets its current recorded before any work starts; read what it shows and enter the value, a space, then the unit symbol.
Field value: 1.6 A
